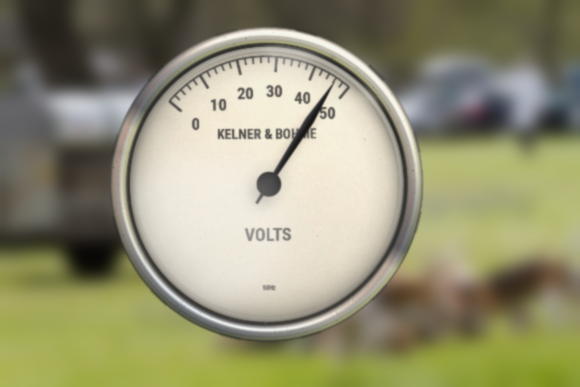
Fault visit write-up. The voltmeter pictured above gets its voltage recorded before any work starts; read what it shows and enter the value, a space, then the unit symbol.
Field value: 46 V
